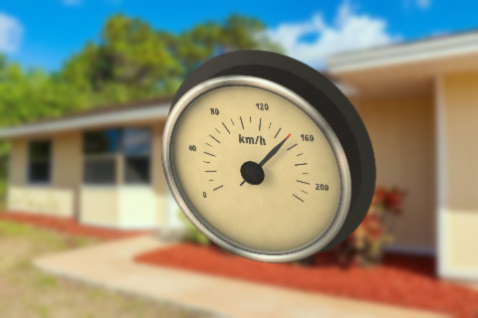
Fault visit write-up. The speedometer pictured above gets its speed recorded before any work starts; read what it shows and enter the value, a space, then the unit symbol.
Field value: 150 km/h
